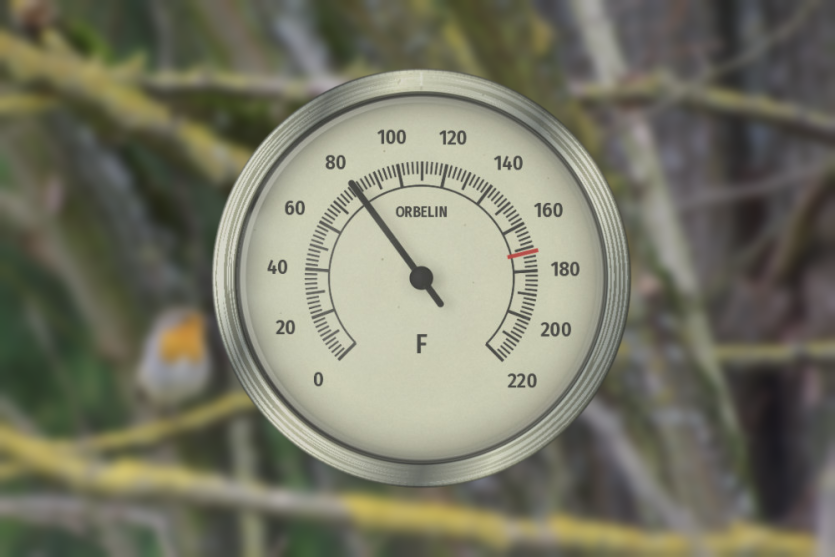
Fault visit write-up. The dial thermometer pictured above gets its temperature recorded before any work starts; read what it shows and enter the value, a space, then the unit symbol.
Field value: 80 °F
